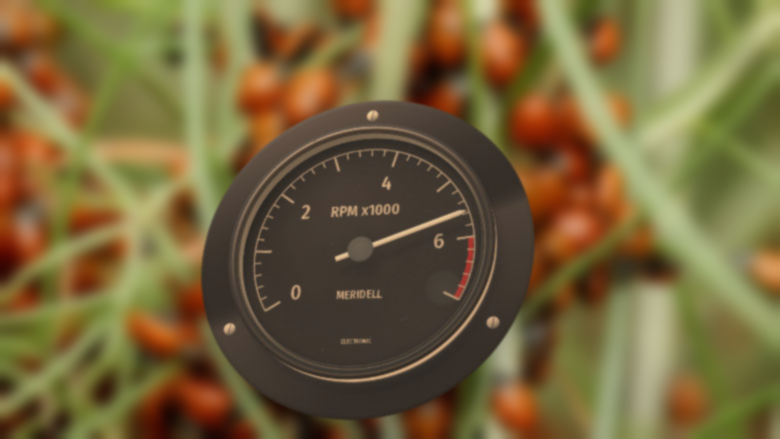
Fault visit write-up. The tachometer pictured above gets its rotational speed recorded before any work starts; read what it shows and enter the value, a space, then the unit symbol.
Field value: 5600 rpm
